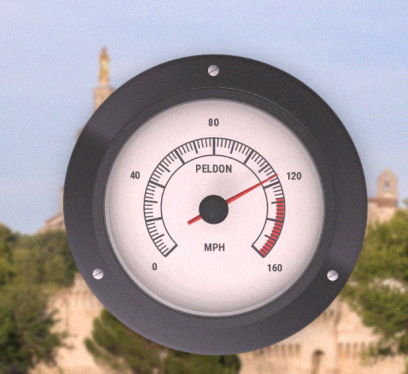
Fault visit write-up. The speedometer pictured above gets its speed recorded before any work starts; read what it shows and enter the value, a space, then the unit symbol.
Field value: 116 mph
